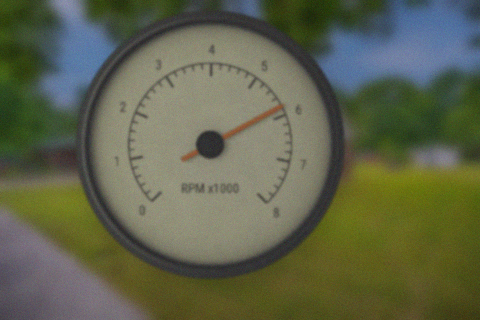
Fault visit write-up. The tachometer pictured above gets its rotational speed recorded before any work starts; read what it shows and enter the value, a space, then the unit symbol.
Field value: 5800 rpm
